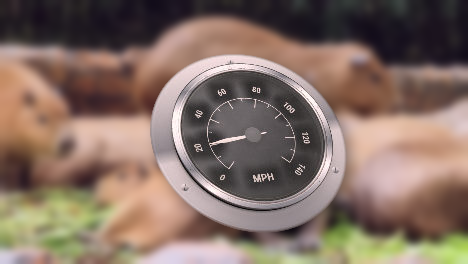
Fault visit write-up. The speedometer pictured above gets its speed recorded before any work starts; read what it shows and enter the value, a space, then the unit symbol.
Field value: 20 mph
